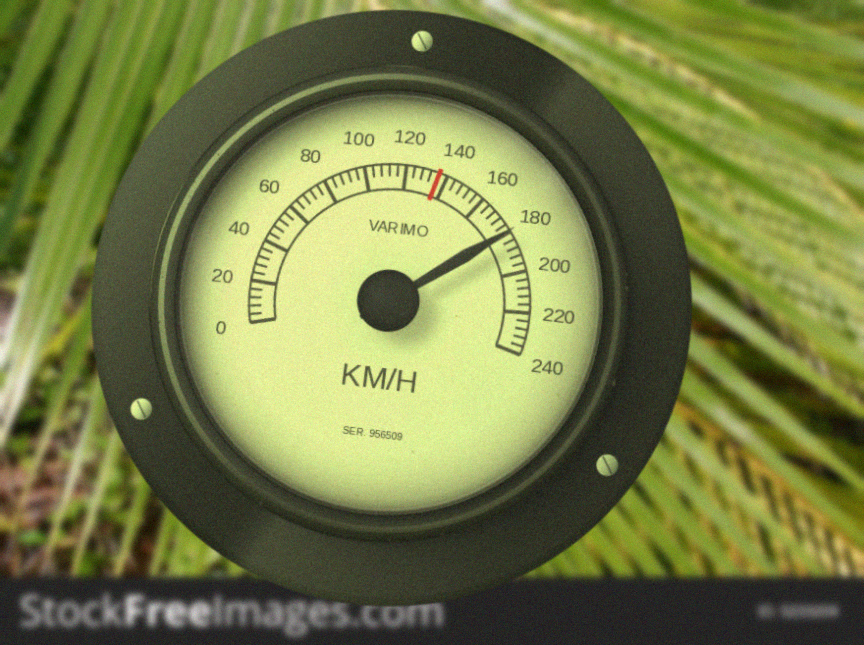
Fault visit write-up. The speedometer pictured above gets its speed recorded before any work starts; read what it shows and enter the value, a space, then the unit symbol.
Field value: 180 km/h
